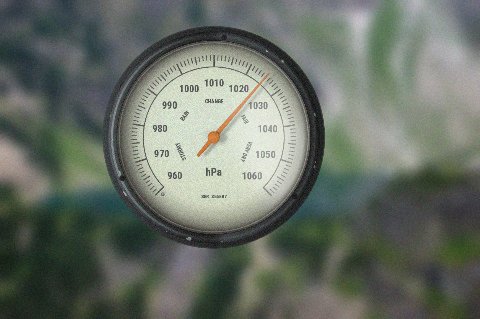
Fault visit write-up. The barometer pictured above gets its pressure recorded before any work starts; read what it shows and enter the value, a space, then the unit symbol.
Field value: 1025 hPa
